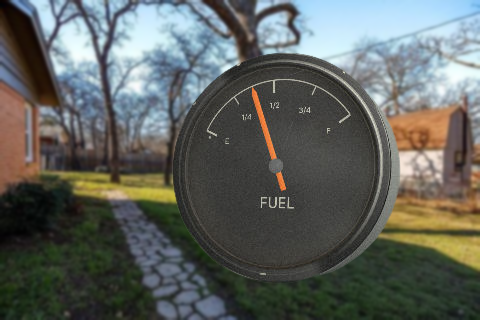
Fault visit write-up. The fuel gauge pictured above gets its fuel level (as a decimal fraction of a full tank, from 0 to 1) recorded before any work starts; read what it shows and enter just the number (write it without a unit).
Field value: 0.375
